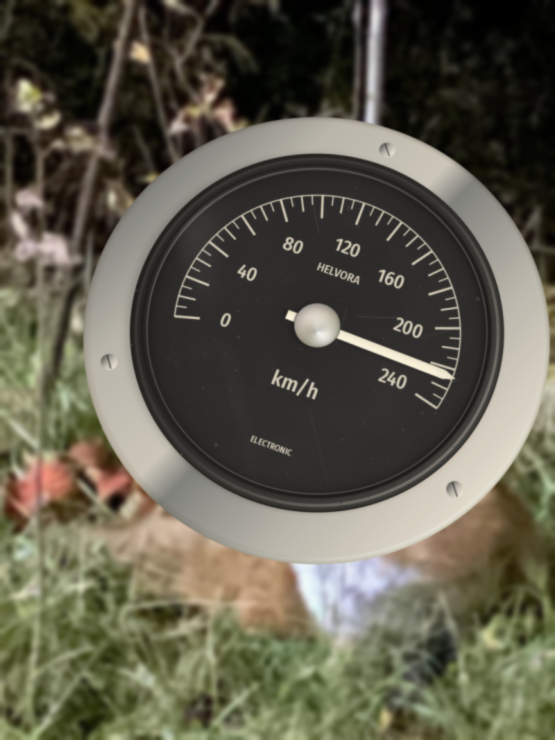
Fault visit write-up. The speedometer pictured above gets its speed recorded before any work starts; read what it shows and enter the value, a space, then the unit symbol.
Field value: 225 km/h
